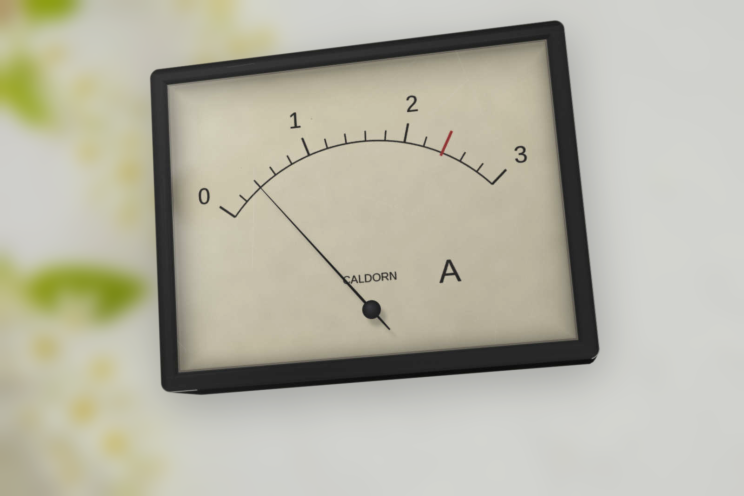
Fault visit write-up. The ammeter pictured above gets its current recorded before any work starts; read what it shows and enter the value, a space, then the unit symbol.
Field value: 0.4 A
